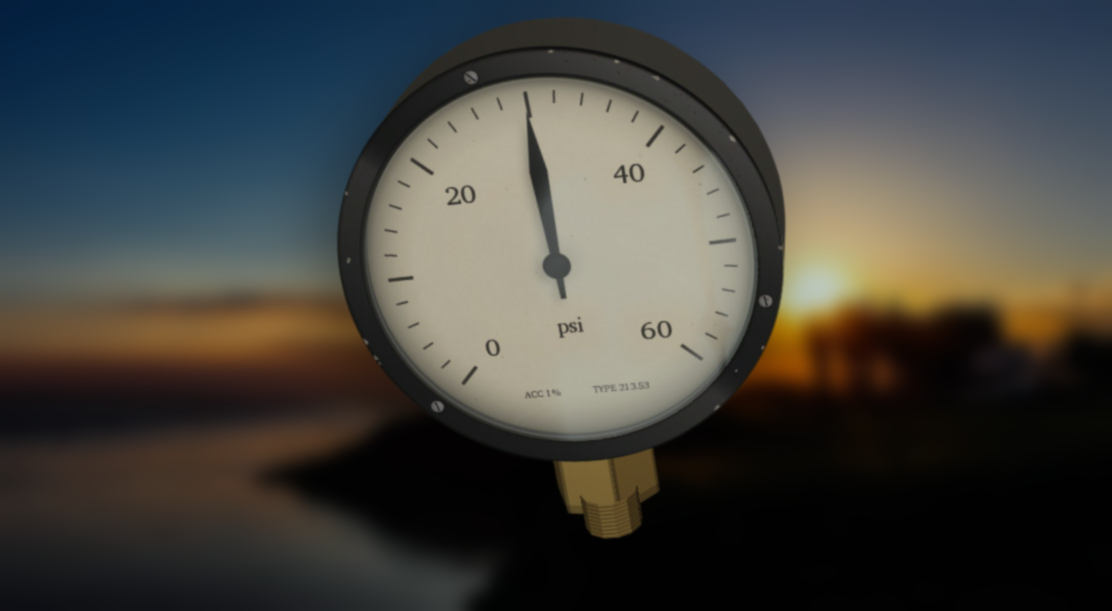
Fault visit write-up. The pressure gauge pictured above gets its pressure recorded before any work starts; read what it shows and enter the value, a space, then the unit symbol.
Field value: 30 psi
